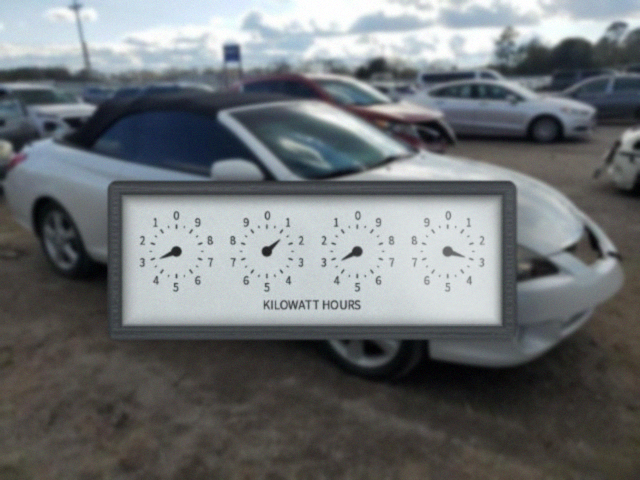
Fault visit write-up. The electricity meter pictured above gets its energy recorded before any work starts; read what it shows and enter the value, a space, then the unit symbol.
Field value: 3133 kWh
